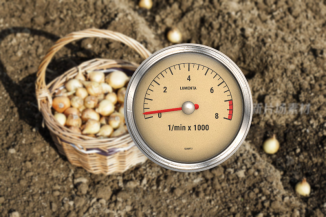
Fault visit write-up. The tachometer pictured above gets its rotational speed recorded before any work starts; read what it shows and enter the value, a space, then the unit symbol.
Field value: 250 rpm
